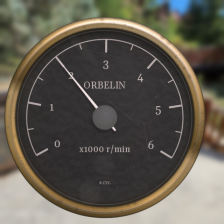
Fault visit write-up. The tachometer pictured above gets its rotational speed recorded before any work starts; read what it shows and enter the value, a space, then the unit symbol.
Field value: 2000 rpm
